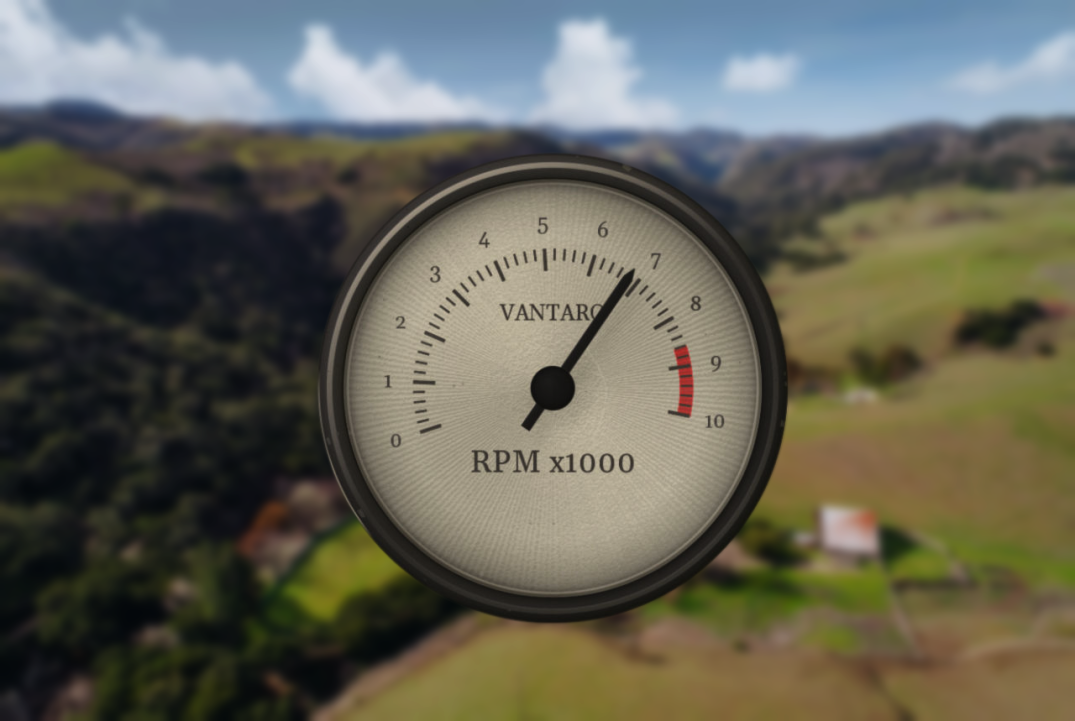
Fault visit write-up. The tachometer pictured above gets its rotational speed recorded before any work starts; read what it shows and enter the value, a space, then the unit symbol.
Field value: 6800 rpm
